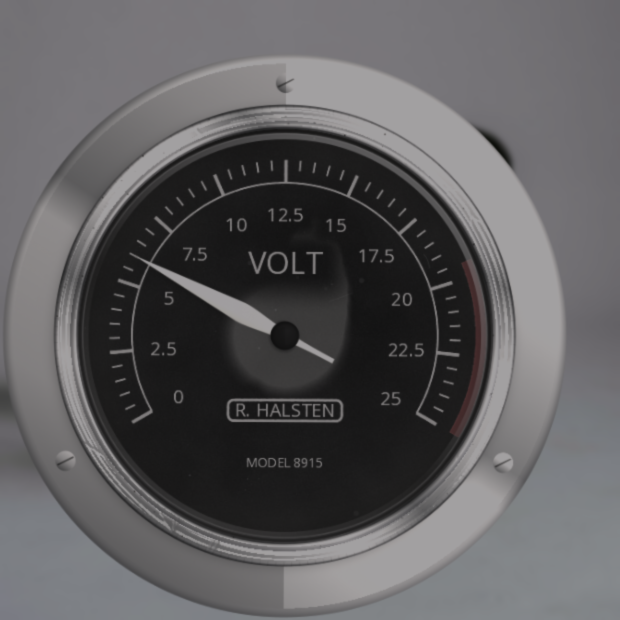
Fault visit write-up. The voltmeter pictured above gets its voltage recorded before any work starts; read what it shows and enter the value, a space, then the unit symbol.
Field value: 6 V
